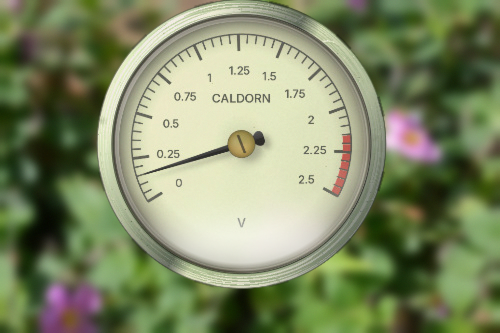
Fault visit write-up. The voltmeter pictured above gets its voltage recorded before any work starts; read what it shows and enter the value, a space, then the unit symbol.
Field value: 0.15 V
